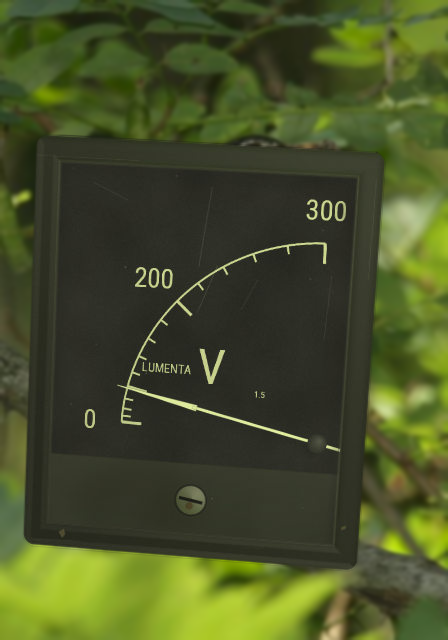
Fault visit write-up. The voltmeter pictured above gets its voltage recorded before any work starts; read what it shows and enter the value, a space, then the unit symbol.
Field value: 100 V
